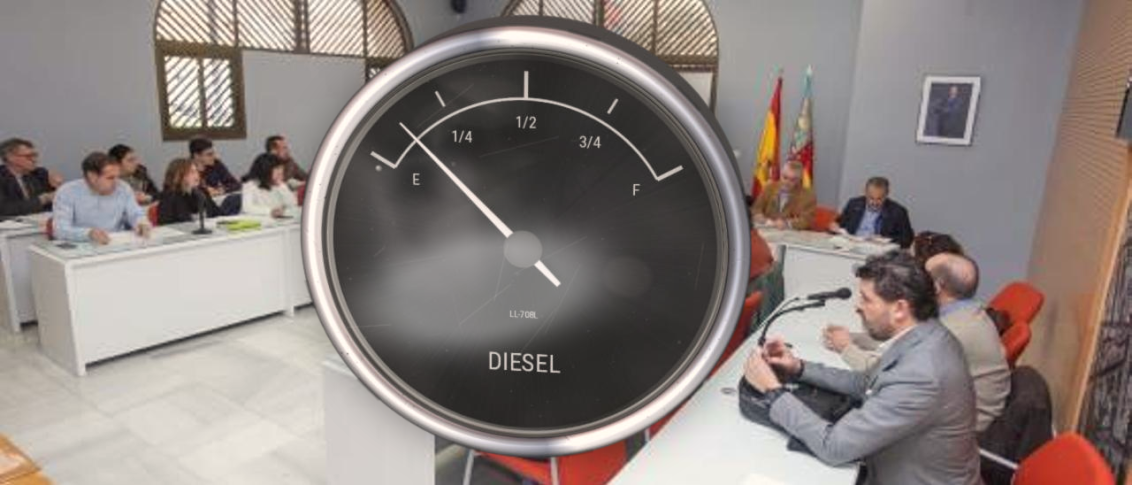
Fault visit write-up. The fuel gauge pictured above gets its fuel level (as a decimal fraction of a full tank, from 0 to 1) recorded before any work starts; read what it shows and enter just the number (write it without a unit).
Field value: 0.125
